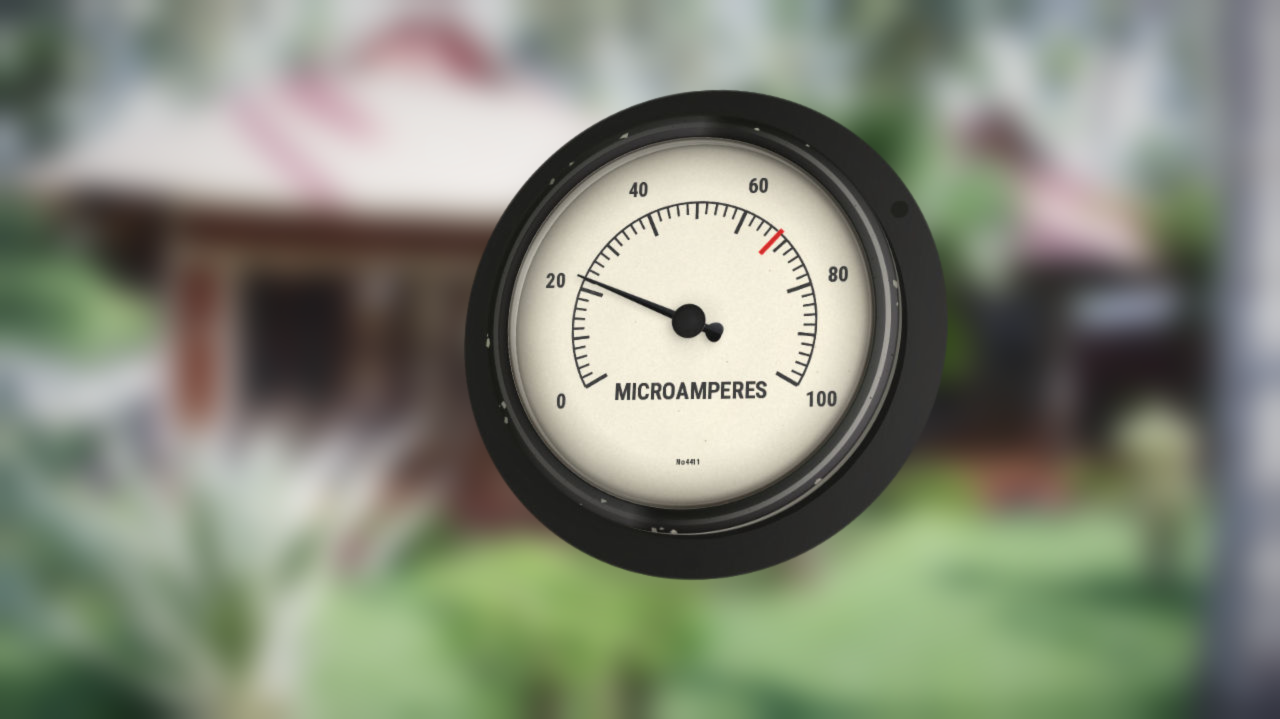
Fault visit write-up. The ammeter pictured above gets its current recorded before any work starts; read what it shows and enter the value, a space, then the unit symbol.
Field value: 22 µA
